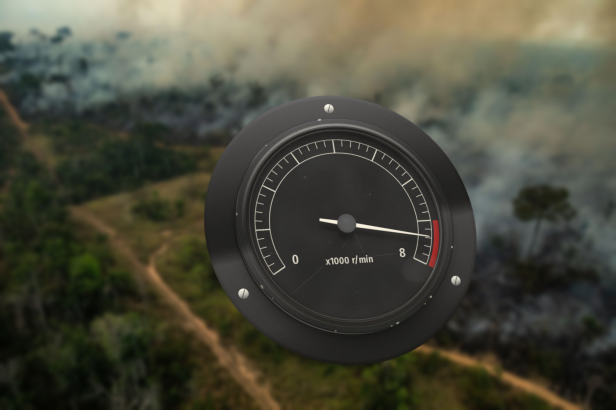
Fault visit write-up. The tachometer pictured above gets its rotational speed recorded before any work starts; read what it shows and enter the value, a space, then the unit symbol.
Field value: 7400 rpm
